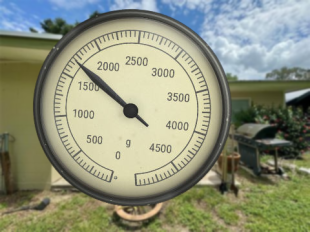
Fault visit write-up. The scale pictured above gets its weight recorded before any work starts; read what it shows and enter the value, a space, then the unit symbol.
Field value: 1700 g
